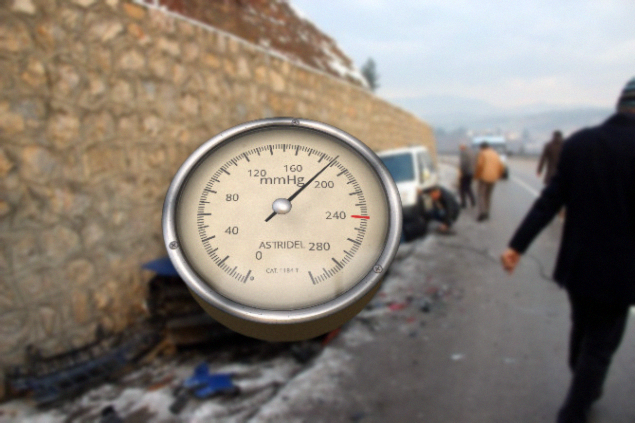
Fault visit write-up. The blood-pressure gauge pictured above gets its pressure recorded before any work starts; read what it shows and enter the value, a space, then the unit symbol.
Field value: 190 mmHg
